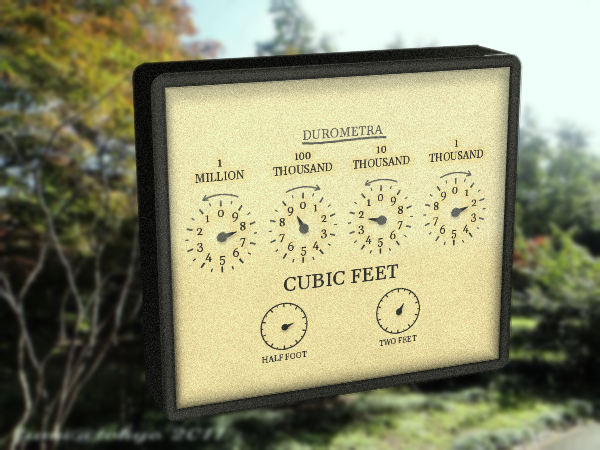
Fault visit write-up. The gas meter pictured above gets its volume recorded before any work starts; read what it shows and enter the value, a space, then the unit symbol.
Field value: 792200 ft³
